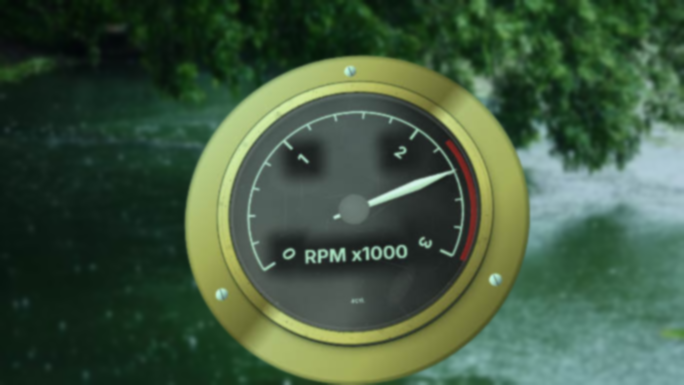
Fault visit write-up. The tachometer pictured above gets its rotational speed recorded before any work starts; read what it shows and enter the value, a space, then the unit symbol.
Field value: 2400 rpm
